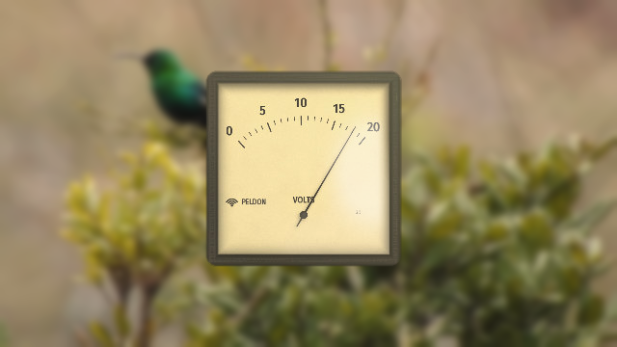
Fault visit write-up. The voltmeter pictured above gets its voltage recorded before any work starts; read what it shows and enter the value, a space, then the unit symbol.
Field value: 18 V
